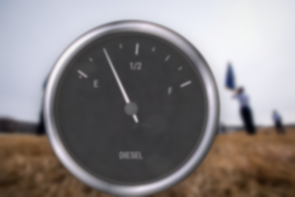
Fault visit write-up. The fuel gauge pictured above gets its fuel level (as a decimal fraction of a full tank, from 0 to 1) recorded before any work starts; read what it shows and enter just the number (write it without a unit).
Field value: 0.25
